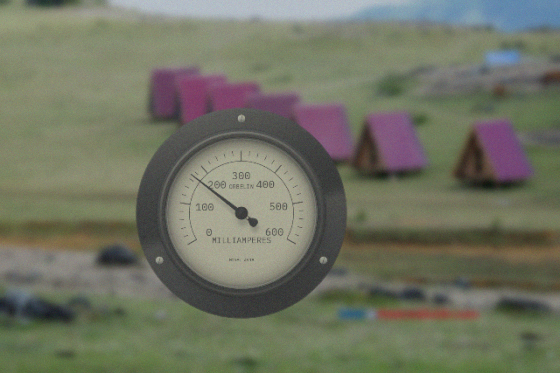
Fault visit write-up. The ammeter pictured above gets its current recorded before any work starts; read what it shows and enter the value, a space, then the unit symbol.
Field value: 170 mA
